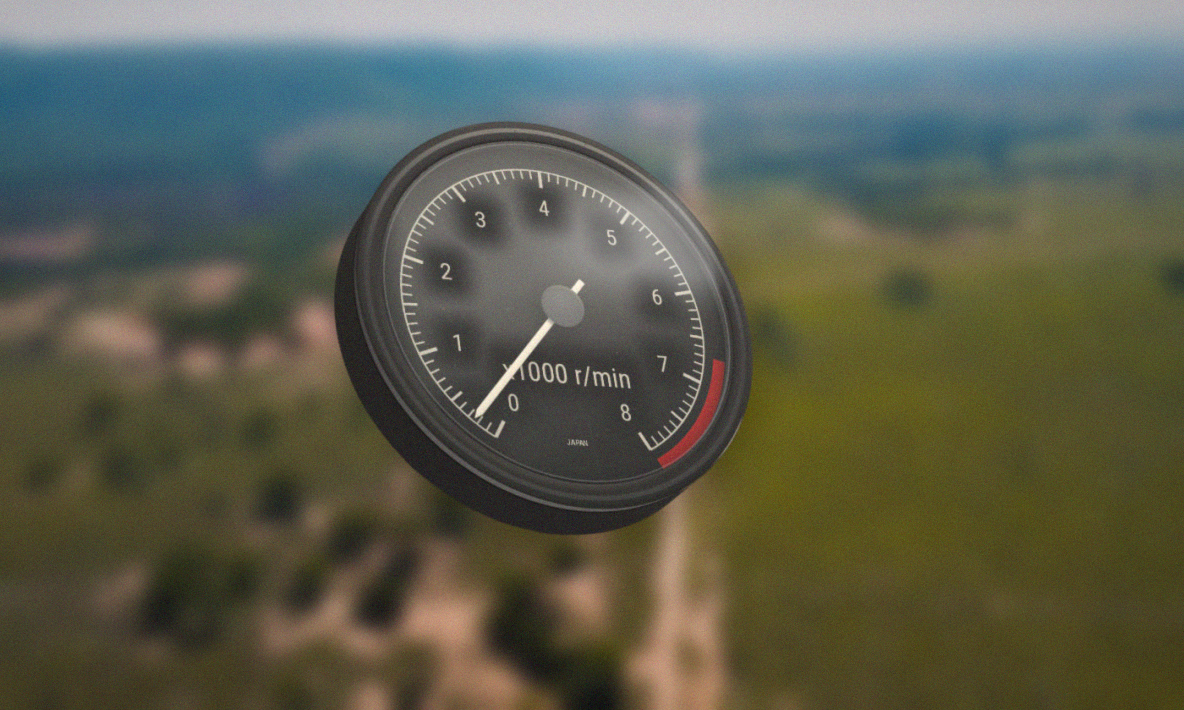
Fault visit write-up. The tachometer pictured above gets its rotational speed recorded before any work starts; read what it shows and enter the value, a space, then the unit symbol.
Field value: 250 rpm
